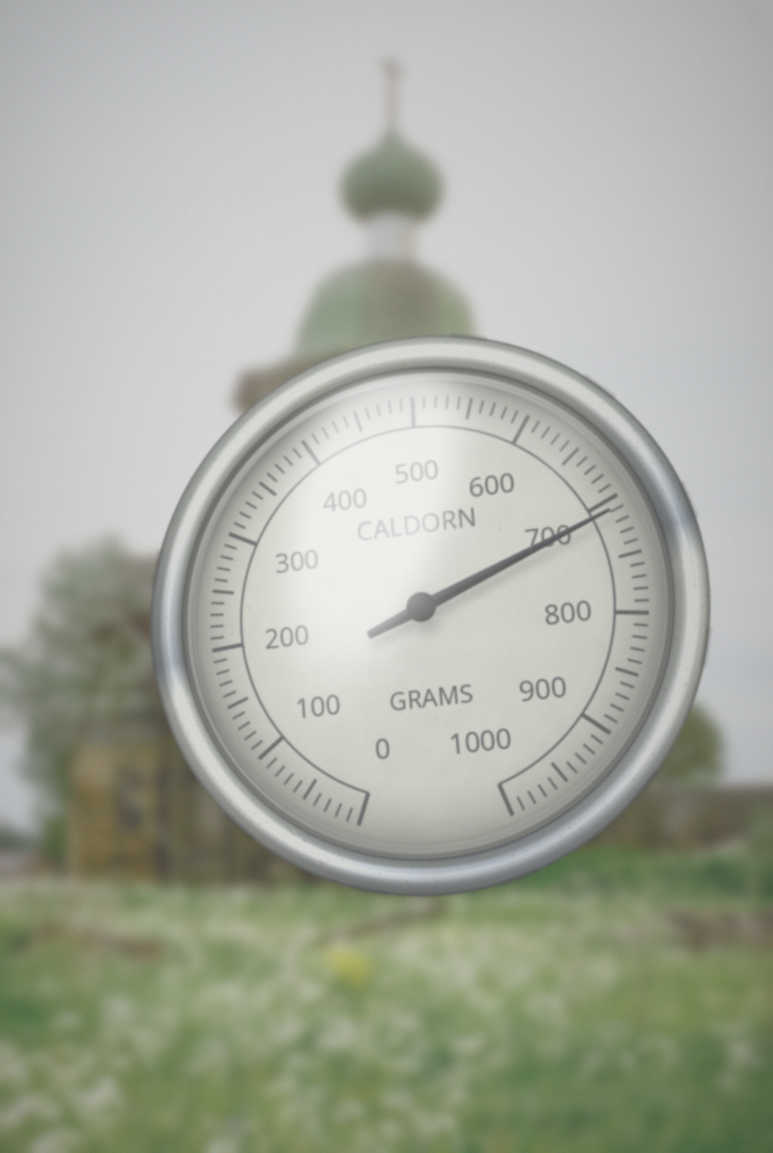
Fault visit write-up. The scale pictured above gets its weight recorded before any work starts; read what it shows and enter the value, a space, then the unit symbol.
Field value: 710 g
